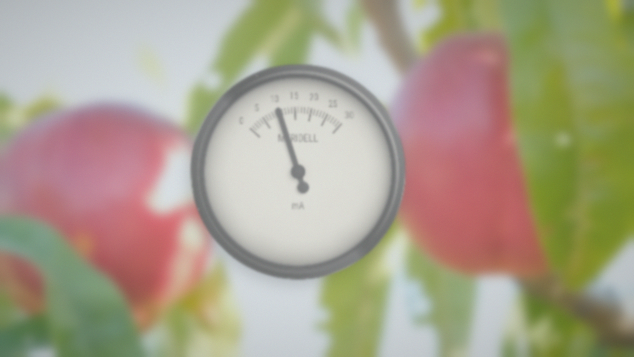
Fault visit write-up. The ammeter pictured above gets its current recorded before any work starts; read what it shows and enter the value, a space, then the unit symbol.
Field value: 10 mA
